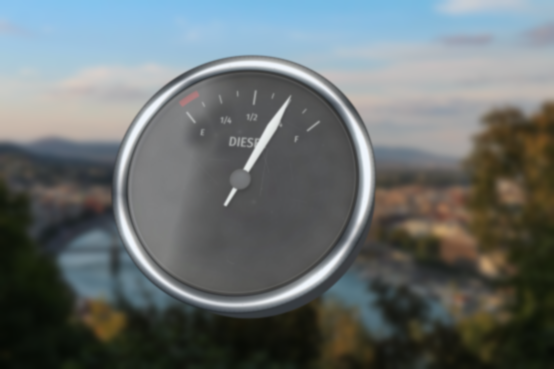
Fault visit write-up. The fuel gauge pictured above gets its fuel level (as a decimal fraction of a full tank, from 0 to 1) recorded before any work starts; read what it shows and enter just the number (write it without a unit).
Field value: 0.75
